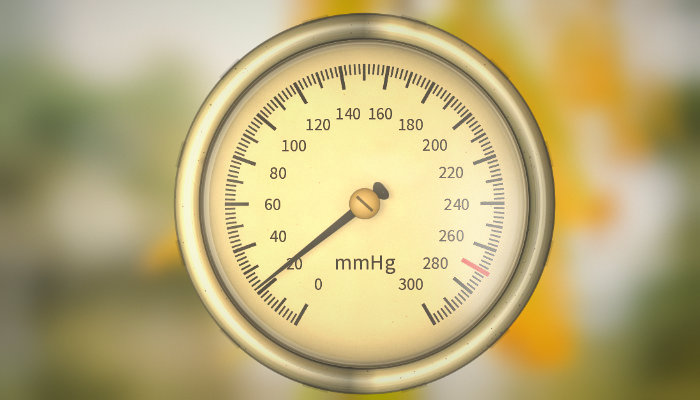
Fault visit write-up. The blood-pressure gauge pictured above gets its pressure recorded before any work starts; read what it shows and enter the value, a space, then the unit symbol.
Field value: 22 mmHg
